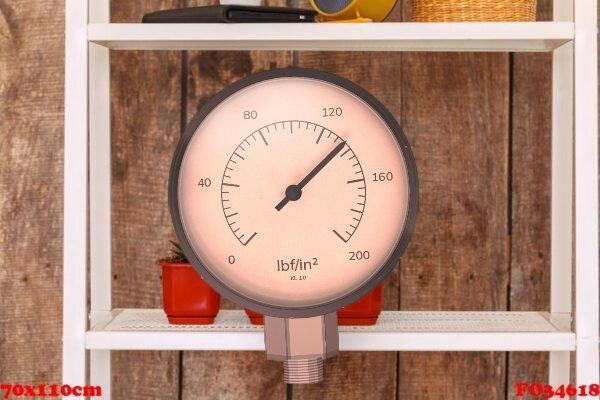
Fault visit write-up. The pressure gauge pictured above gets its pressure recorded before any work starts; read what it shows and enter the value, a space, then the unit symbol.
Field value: 135 psi
